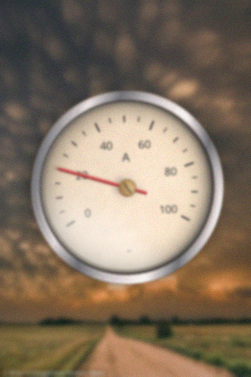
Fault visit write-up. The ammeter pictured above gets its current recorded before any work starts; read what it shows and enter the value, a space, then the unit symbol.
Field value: 20 A
